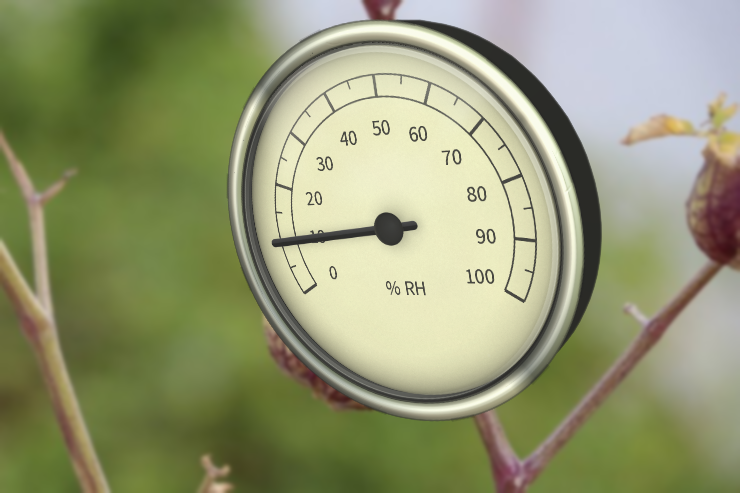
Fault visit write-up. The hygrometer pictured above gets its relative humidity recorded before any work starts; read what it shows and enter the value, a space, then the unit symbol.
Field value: 10 %
